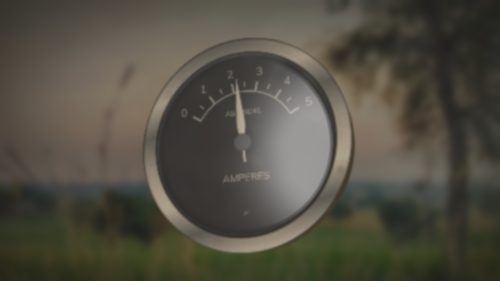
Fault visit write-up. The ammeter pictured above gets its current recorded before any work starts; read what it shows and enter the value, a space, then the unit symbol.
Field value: 2.25 A
